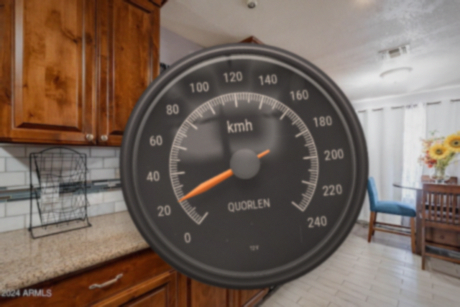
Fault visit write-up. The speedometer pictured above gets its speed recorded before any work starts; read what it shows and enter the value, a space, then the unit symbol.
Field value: 20 km/h
